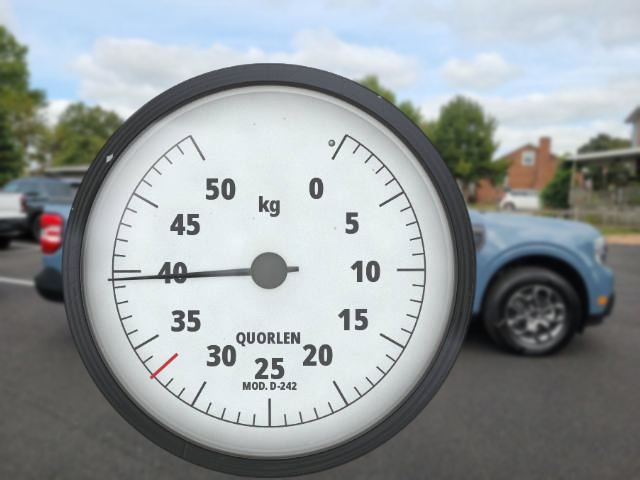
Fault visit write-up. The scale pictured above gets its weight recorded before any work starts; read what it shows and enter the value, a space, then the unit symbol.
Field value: 39.5 kg
